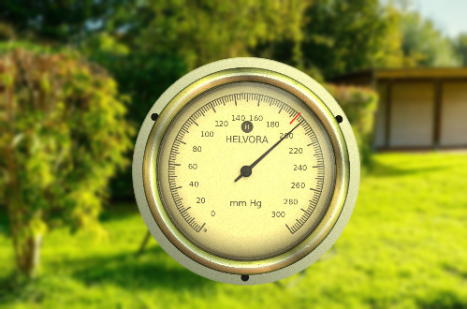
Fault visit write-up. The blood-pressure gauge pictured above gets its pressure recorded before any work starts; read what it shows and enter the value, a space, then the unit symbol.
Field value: 200 mmHg
